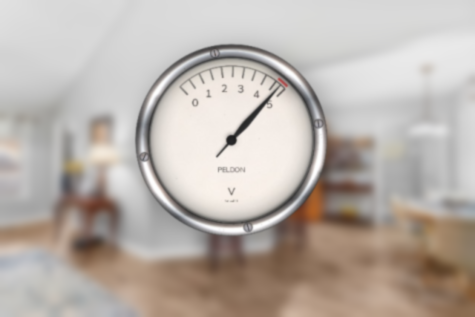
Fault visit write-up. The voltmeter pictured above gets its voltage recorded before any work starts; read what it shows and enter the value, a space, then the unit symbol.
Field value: 4.75 V
